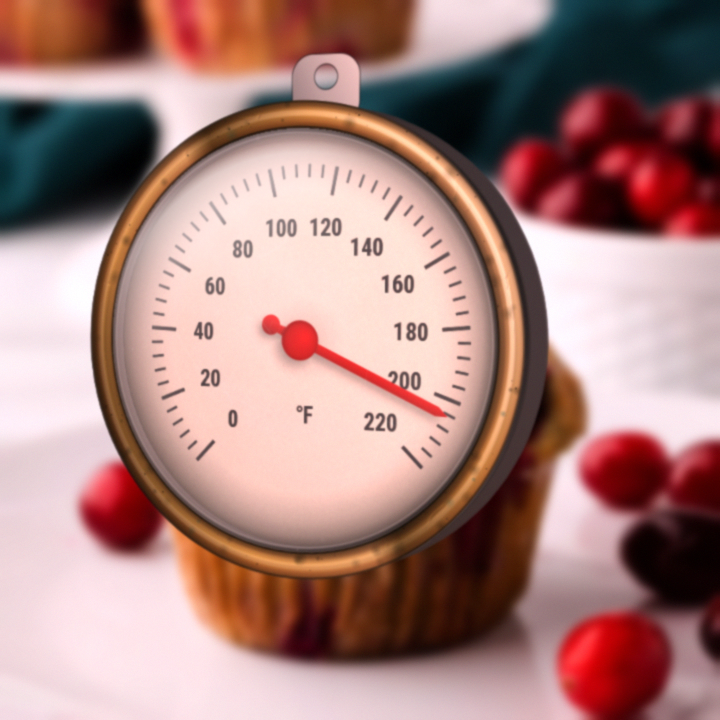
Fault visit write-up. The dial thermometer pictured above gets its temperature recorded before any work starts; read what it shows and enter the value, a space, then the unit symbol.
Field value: 204 °F
